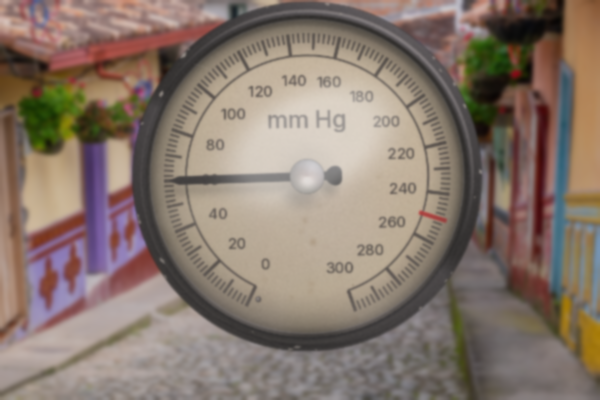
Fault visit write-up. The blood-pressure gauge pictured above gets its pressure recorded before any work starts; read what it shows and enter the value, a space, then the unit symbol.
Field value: 60 mmHg
